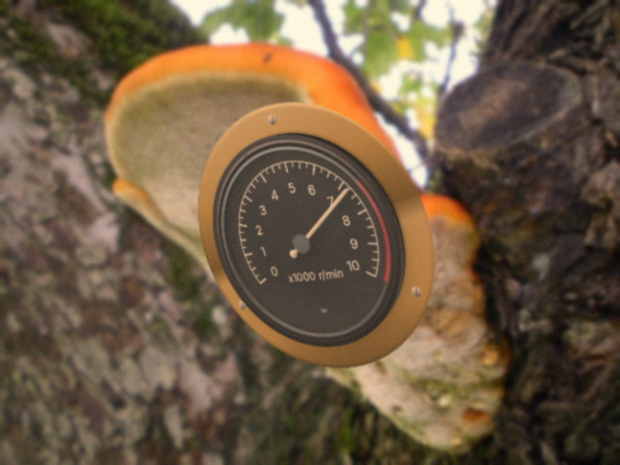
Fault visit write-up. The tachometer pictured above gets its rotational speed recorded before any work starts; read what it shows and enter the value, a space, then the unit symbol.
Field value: 7250 rpm
